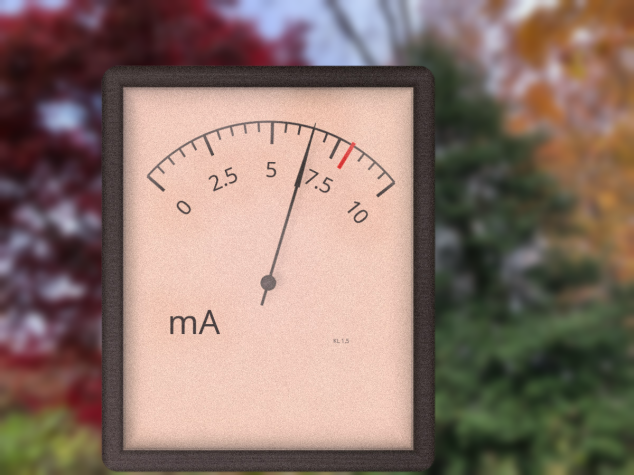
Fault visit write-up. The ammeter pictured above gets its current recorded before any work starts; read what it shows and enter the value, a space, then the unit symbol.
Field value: 6.5 mA
